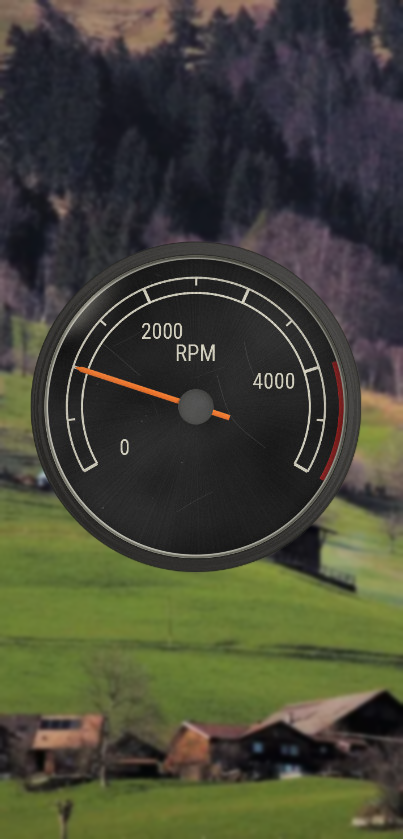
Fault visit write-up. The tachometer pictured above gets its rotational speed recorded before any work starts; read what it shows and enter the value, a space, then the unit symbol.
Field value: 1000 rpm
